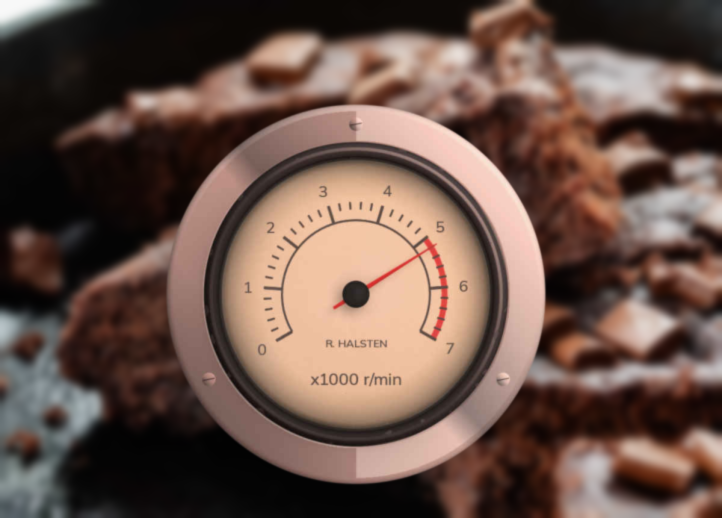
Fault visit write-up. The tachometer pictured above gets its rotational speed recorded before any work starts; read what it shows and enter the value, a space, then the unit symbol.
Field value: 5200 rpm
